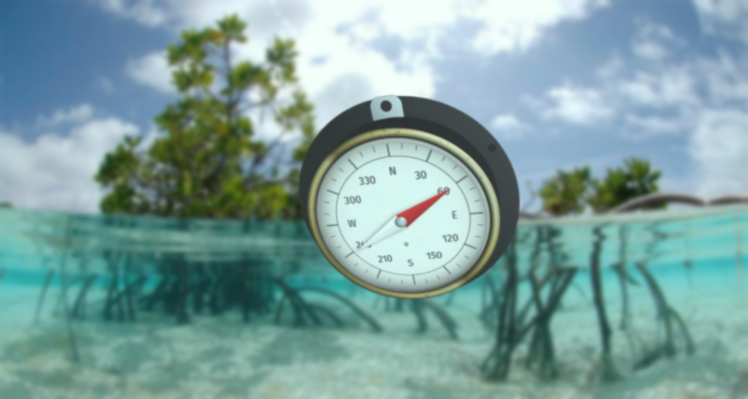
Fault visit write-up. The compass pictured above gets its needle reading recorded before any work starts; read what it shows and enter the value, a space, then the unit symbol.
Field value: 60 °
